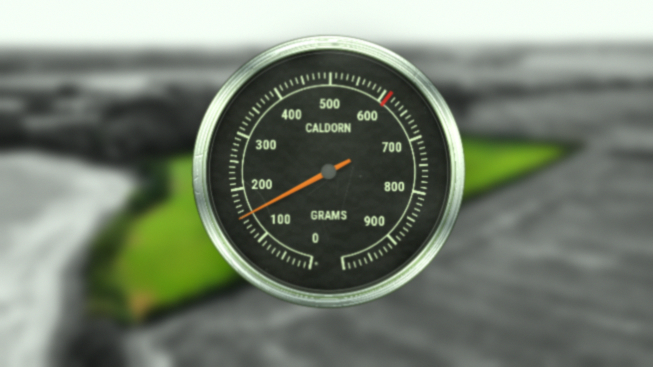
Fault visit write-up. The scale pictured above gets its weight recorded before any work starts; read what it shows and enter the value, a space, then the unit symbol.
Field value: 150 g
